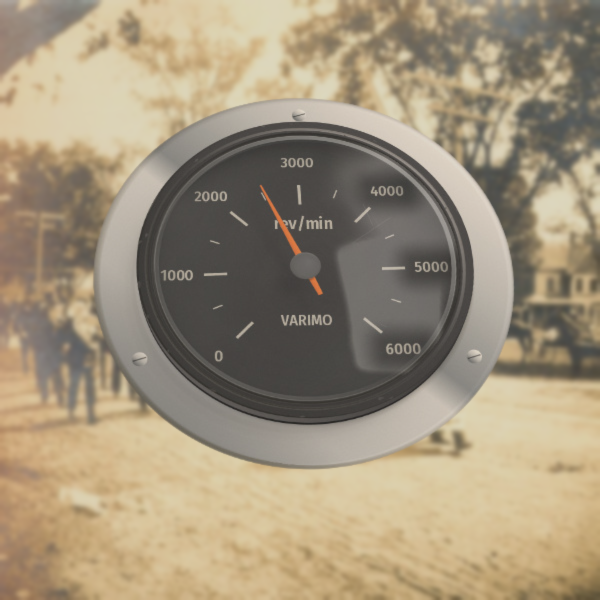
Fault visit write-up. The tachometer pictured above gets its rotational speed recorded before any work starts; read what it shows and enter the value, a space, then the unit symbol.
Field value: 2500 rpm
